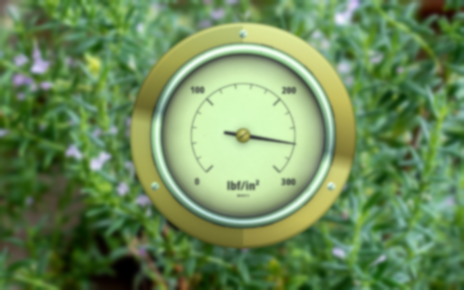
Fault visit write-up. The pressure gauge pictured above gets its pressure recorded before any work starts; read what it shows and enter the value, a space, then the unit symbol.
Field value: 260 psi
